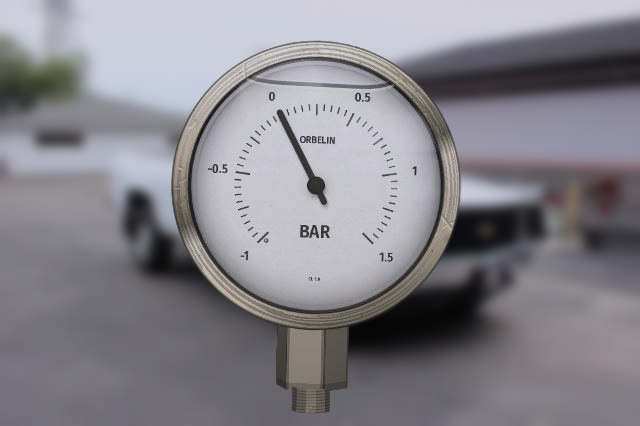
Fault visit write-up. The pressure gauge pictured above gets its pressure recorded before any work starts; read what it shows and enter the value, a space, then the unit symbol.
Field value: 0 bar
